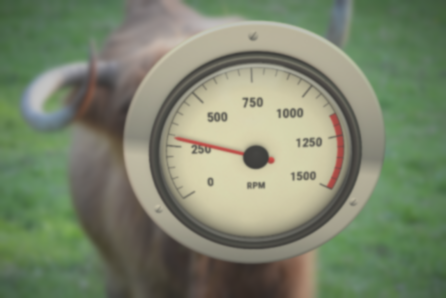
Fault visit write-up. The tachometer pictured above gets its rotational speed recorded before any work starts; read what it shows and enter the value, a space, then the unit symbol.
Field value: 300 rpm
